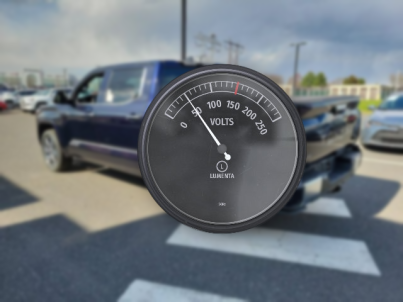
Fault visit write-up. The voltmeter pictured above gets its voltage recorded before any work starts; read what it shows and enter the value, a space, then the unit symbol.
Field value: 50 V
